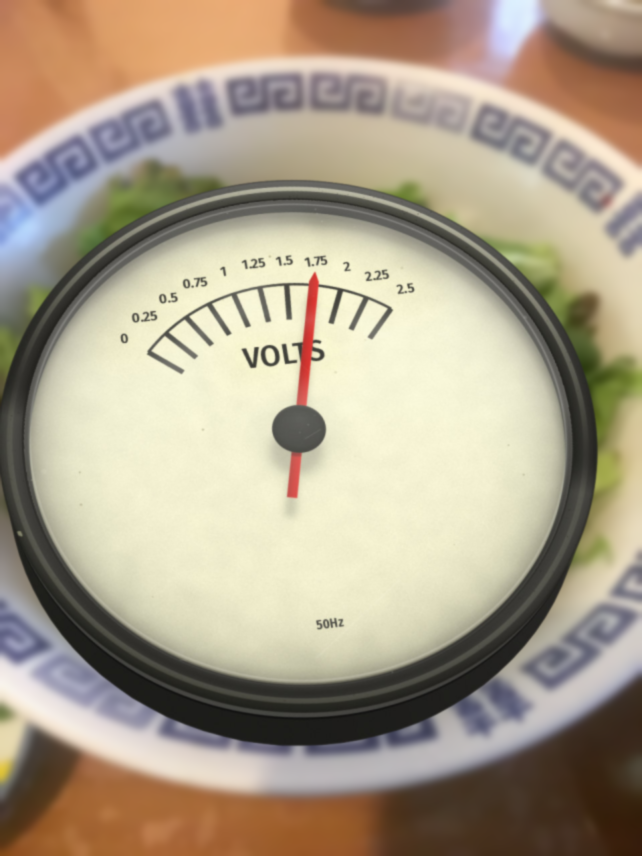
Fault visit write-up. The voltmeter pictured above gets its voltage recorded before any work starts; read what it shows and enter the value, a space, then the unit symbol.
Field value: 1.75 V
